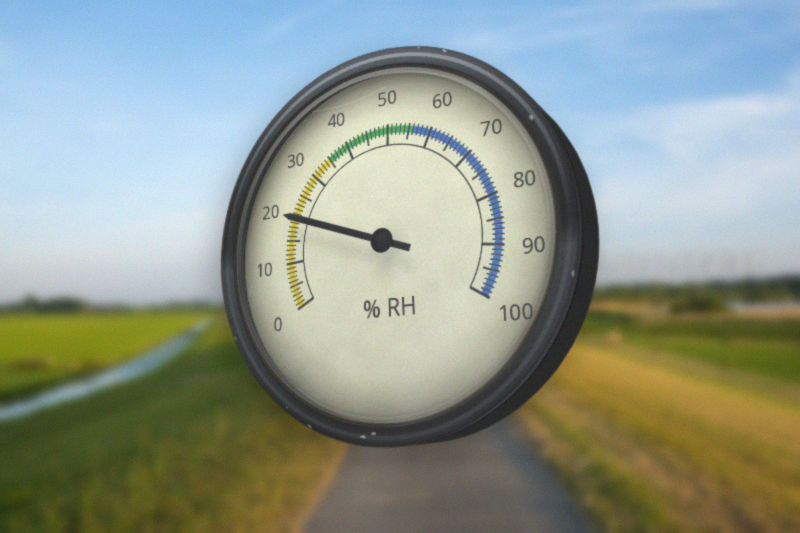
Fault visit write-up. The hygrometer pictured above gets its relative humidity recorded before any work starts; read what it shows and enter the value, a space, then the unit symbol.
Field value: 20 %
